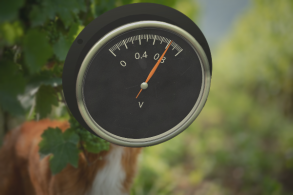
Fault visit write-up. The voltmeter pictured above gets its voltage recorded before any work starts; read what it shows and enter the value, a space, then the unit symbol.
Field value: 0.8 V
